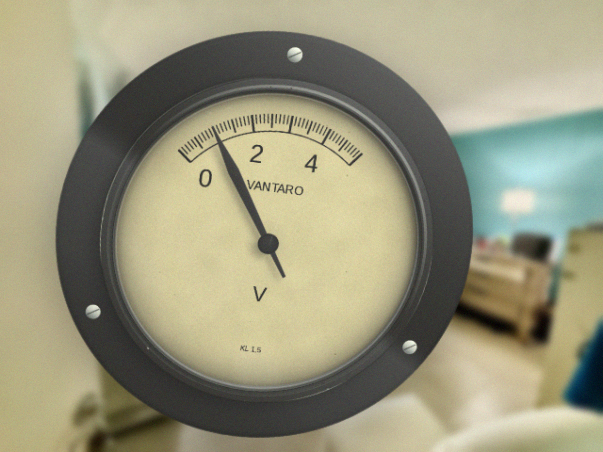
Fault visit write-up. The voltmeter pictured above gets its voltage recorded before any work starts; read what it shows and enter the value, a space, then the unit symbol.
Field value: 1 V
